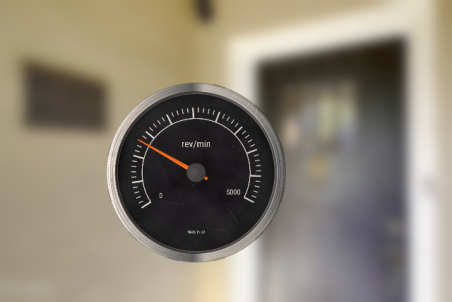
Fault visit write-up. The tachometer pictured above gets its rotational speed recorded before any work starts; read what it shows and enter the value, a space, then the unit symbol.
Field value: 1300 rpm
